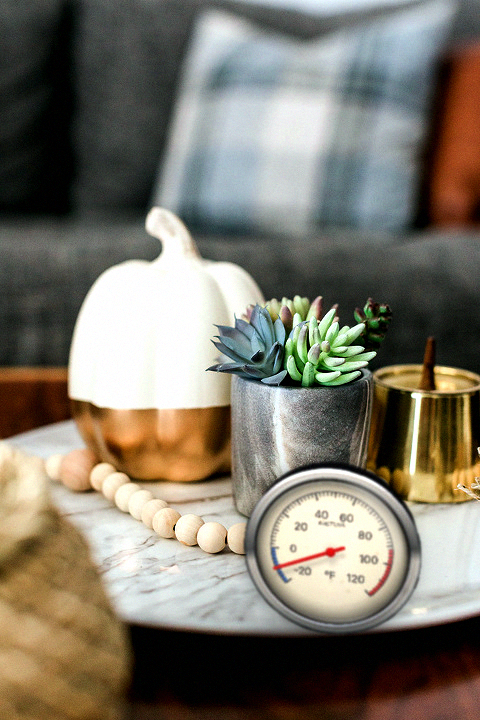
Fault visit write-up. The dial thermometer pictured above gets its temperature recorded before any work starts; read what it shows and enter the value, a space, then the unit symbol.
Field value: -10 °F
